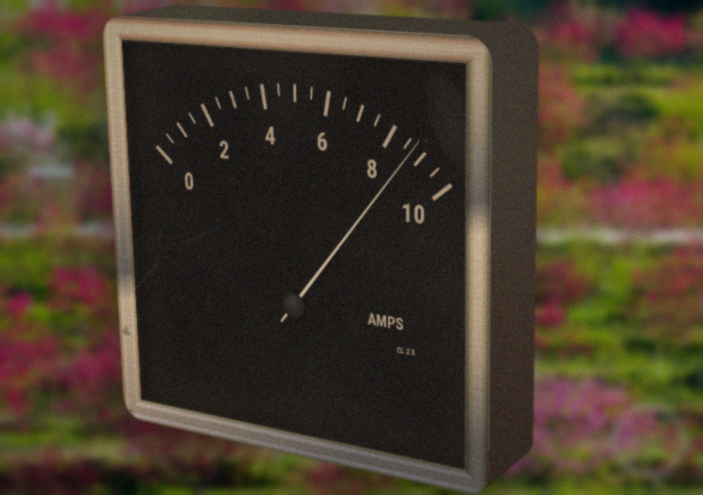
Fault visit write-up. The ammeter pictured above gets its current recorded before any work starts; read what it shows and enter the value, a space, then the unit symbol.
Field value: 8.75 A
